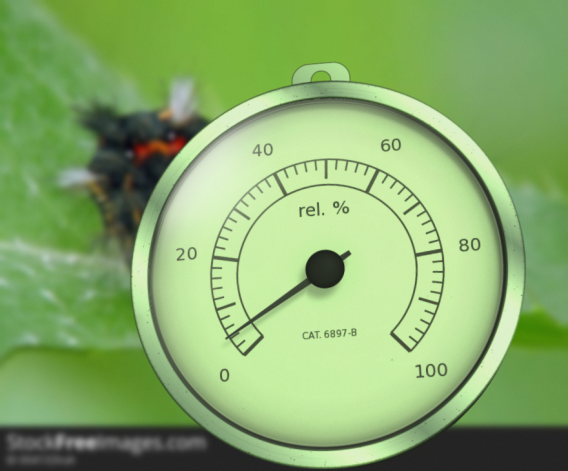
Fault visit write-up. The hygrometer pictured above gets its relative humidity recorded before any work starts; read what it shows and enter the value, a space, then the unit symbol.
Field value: 4 %
